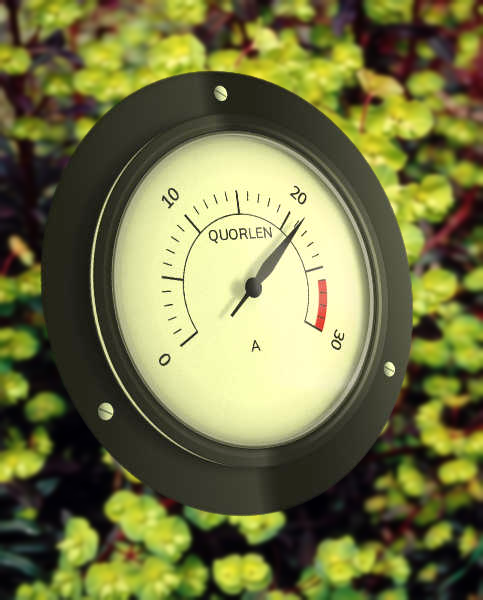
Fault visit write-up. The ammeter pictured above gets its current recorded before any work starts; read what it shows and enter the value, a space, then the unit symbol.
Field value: 21 A
